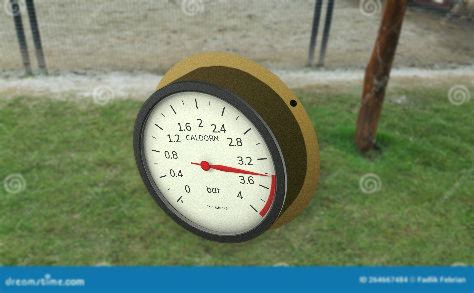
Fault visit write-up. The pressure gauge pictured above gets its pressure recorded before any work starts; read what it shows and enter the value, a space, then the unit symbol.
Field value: 3.4 bar
